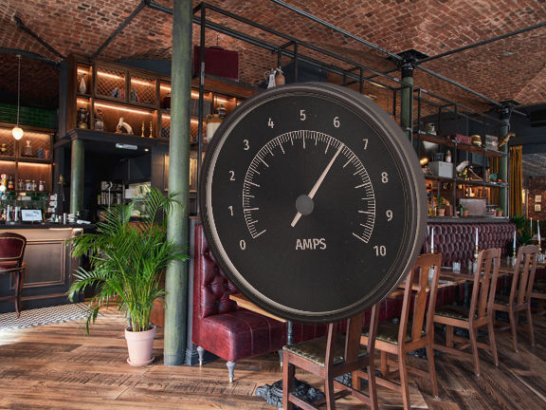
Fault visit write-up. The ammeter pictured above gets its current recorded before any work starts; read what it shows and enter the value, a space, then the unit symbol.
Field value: 6.5 A
